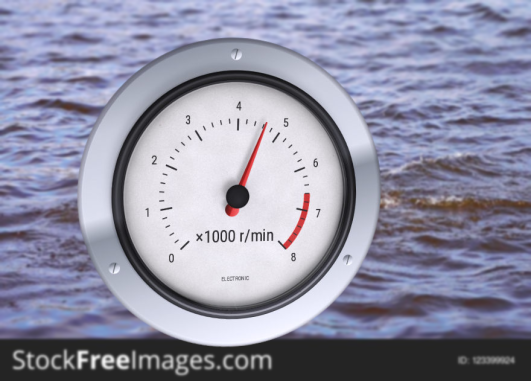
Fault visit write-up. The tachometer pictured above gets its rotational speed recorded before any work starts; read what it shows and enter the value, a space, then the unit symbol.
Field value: 4600 rpm
